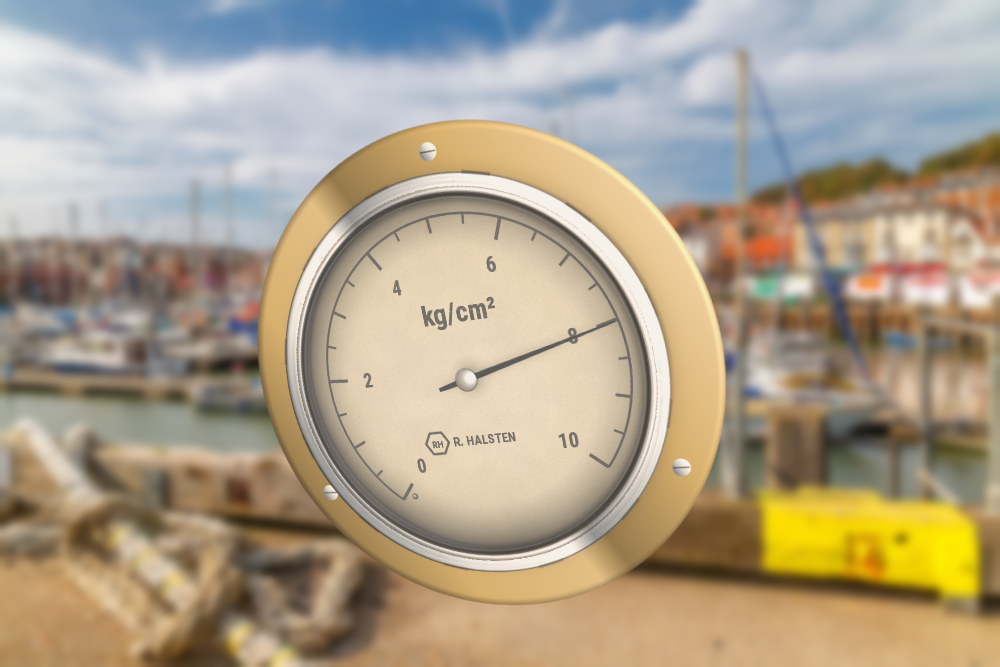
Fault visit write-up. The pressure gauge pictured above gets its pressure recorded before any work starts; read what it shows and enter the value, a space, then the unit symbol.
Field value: 8 kg/cm²
